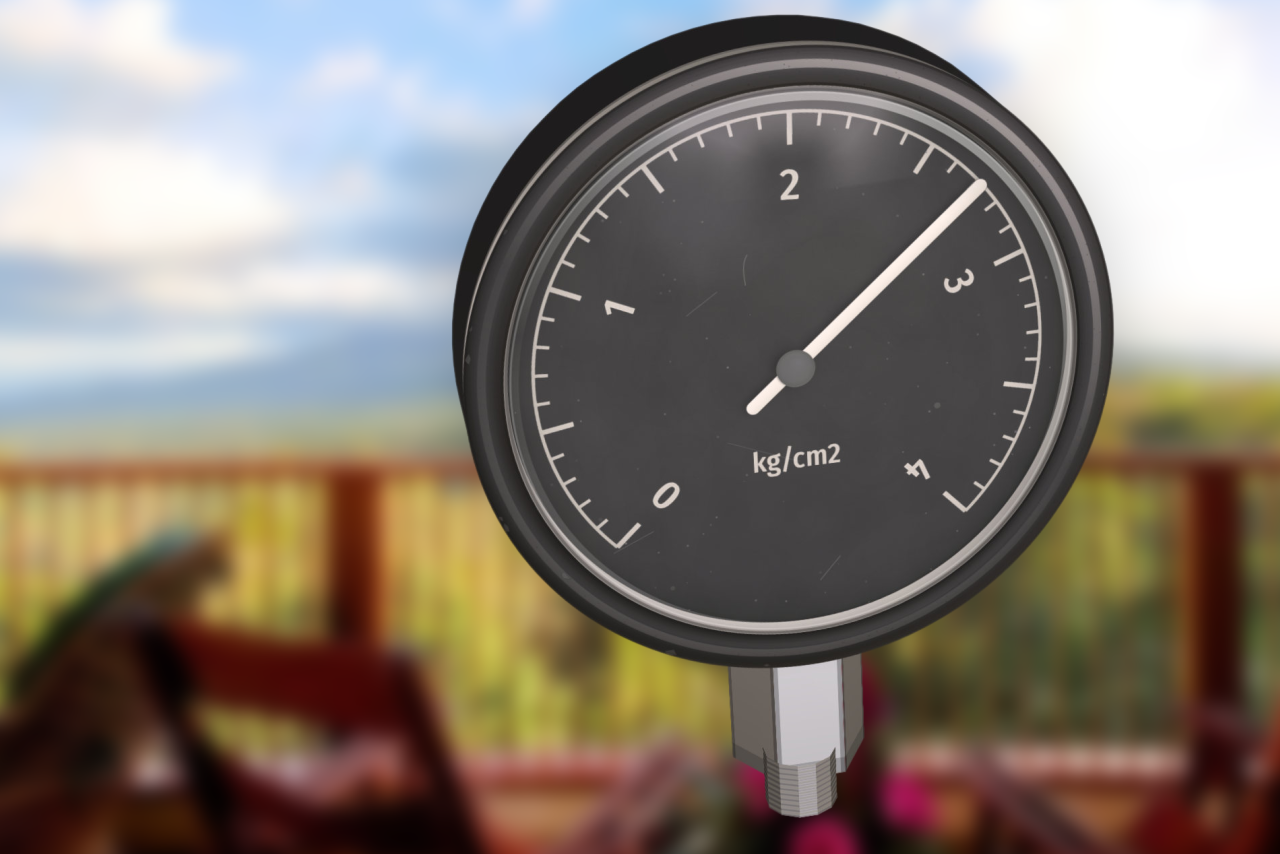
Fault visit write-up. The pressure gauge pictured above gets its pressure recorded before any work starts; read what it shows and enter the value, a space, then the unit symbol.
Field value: 2.7 kg/cm²
